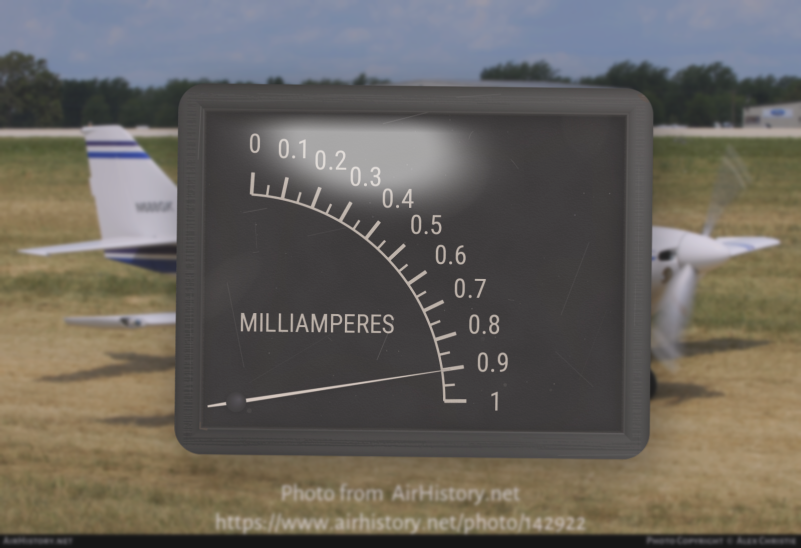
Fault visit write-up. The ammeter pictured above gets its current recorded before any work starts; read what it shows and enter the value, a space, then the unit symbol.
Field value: 0.9 mA
